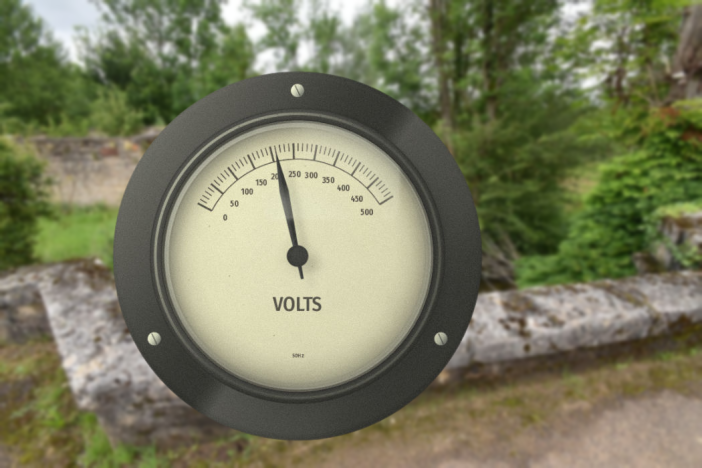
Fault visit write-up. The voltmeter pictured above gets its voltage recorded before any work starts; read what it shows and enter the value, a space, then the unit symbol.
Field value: 210 V
